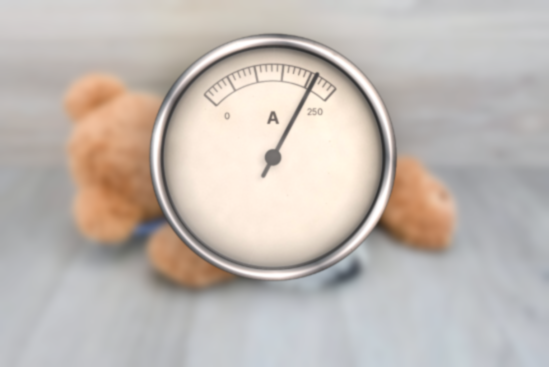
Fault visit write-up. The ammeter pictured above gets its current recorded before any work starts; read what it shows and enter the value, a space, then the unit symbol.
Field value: 210 A
